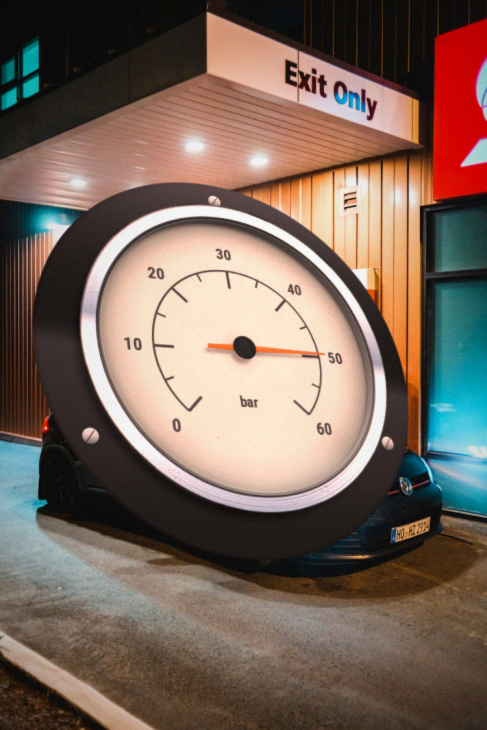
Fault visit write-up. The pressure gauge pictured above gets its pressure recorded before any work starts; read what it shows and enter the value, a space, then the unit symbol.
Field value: 50 bar
